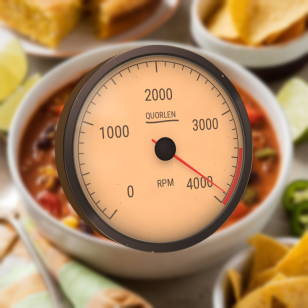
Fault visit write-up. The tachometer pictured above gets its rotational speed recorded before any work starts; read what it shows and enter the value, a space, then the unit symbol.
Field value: 3900 rpm
